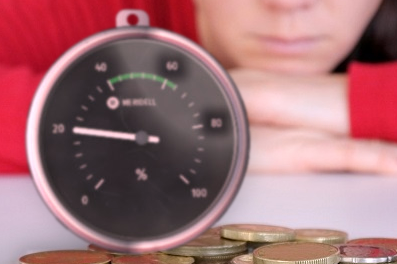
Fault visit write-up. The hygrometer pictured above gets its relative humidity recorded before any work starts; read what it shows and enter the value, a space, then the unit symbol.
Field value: 20 %
